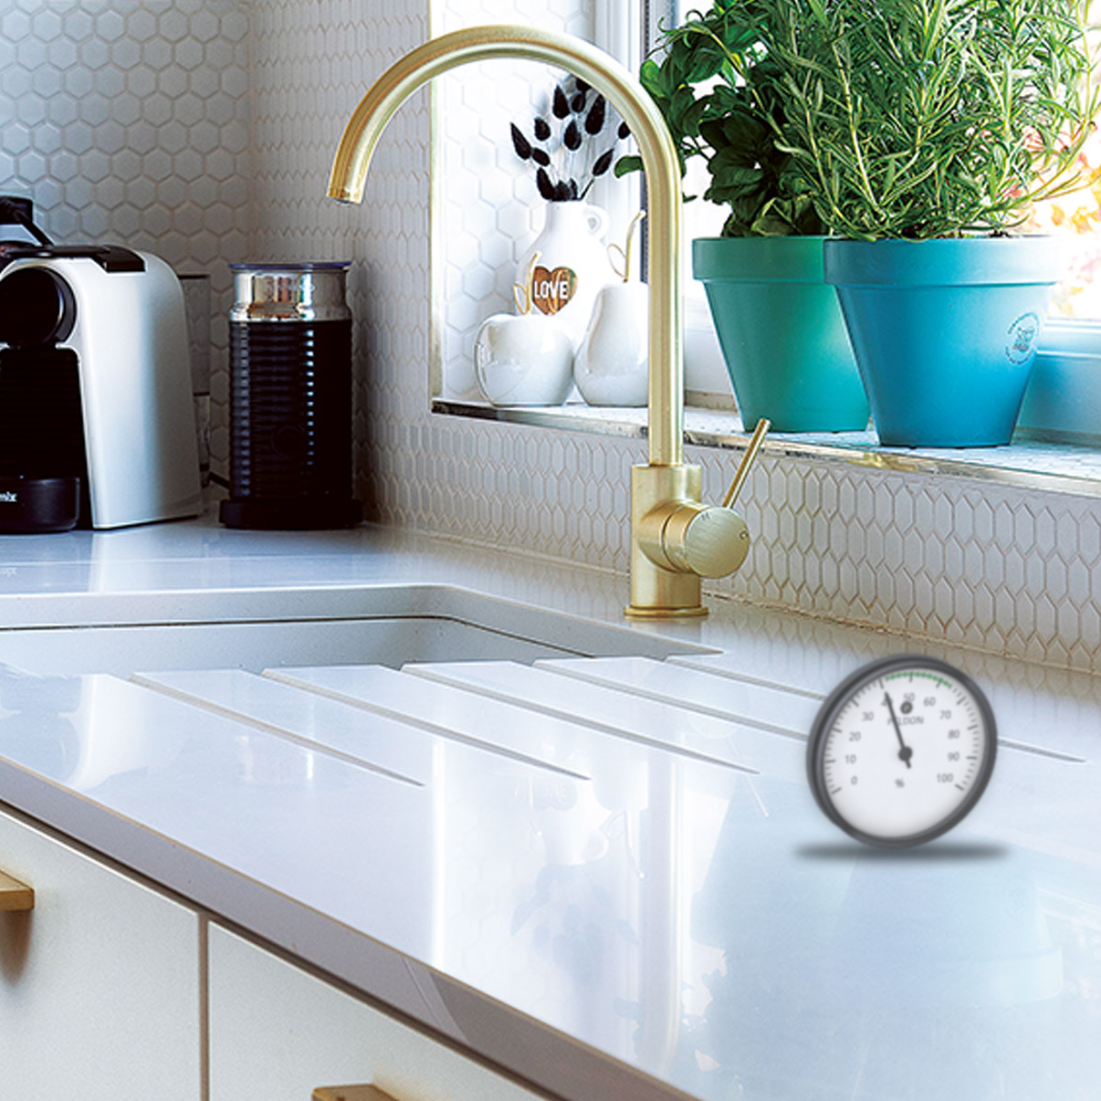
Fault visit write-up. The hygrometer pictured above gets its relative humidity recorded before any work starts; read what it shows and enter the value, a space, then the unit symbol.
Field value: 40 %
